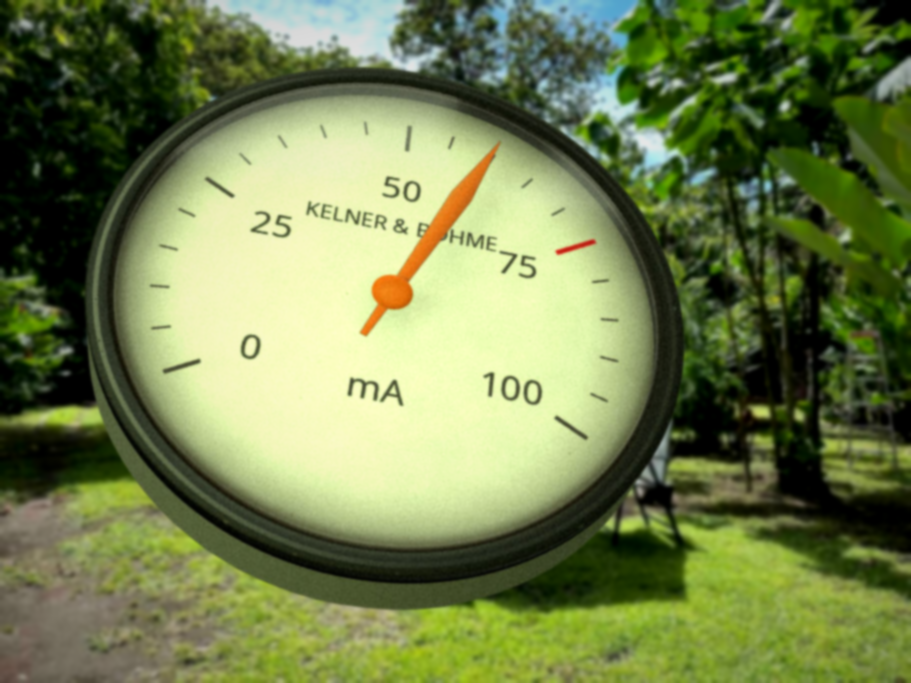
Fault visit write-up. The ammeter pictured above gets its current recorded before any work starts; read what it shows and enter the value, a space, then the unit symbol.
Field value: 60 mA
